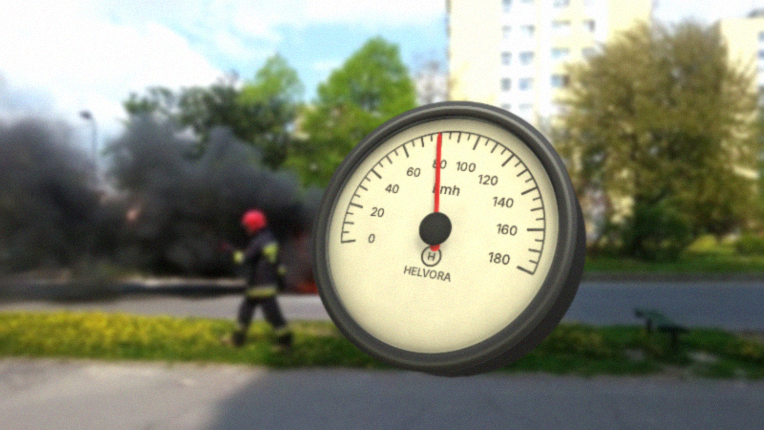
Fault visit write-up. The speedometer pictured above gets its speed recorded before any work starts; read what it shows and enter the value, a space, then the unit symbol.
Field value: 80 km/h
